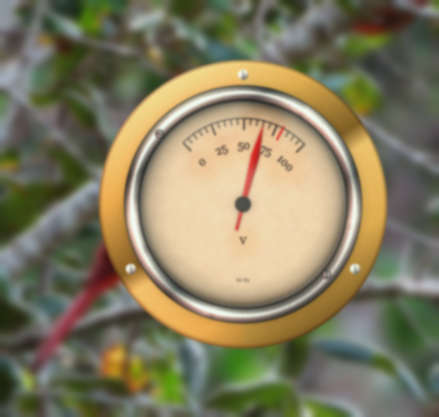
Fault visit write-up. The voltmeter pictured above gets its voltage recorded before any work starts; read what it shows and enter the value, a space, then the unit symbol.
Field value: 65 V
